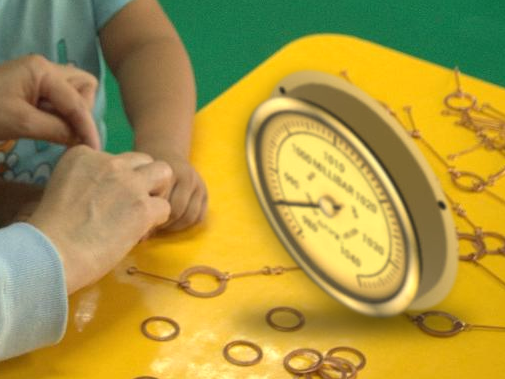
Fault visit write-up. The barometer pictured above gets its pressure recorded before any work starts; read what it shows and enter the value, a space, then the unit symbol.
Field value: 985 mbar
